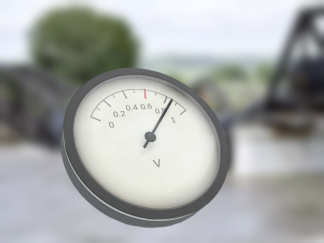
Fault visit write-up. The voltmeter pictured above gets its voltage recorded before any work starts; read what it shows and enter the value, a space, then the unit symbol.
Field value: 0.85 V
